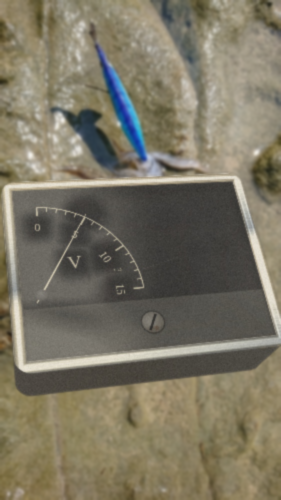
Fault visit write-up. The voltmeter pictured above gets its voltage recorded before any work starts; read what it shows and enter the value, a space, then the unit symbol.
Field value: 5 V
